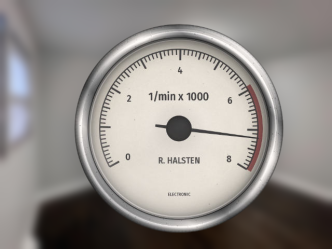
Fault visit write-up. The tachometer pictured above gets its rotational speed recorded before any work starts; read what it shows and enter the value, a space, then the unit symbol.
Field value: 7200 rpm
